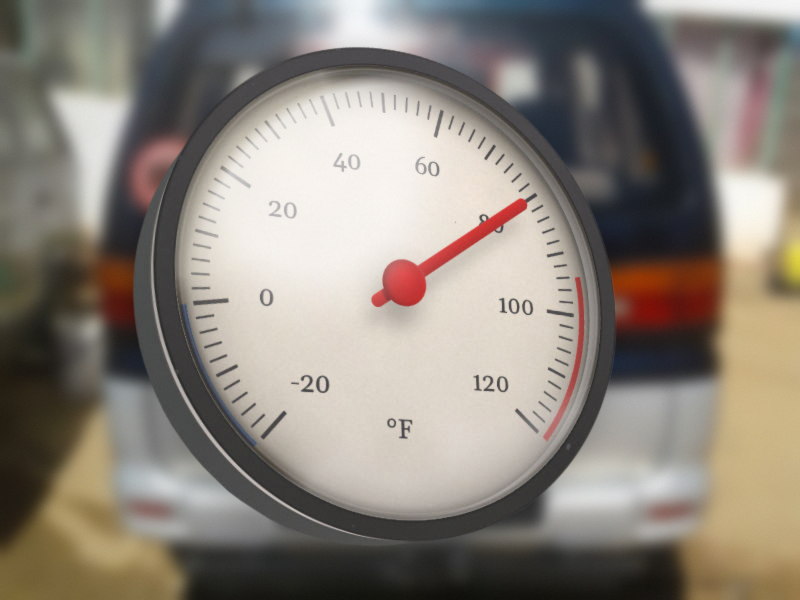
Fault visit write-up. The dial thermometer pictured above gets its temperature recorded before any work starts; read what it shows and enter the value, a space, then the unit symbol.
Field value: 80 °F
